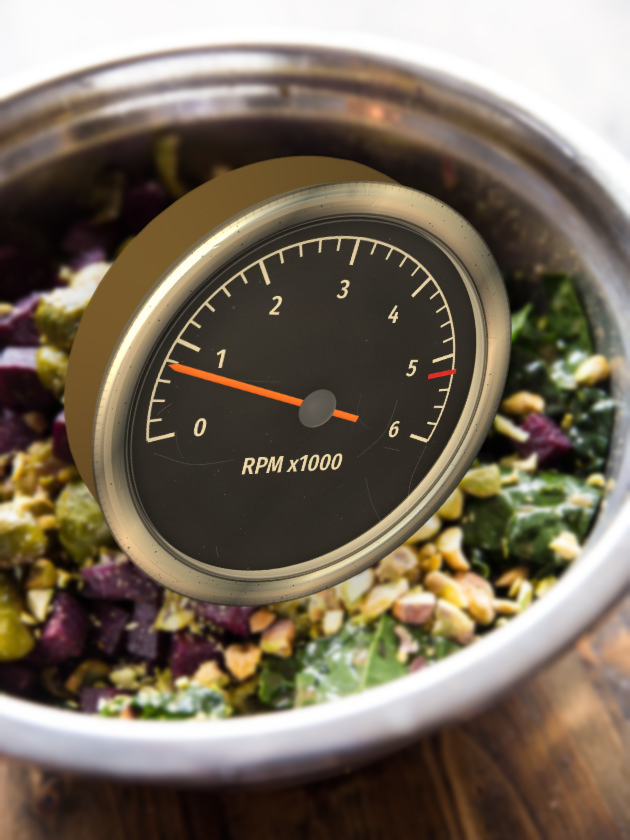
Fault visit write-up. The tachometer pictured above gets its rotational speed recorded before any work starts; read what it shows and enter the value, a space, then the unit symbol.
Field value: 800 rpm
